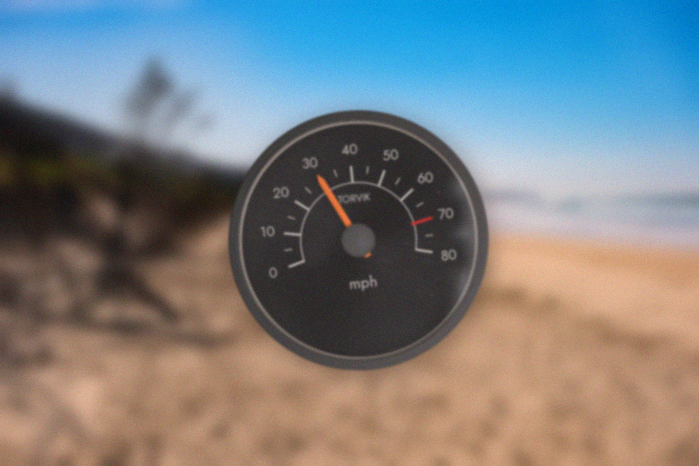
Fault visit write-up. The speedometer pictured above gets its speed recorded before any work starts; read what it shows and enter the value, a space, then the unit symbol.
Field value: 30 mph
